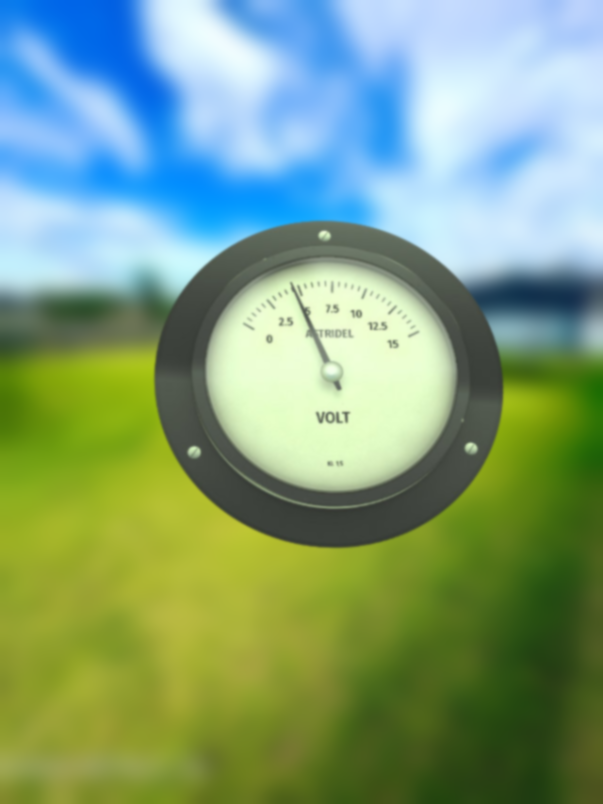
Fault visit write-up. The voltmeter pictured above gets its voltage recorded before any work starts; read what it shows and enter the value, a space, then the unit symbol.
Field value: 4.5 V
